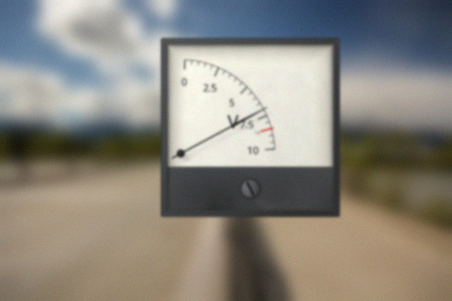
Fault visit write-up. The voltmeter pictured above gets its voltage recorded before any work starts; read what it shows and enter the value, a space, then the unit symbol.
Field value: 7 V
